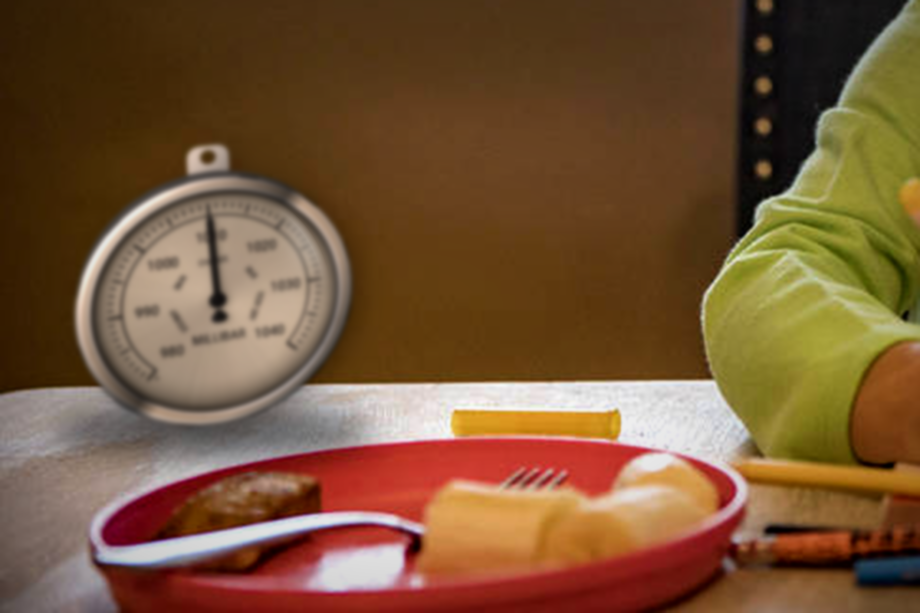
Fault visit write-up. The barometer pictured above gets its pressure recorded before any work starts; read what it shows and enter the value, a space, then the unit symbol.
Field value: 1010 mbar
